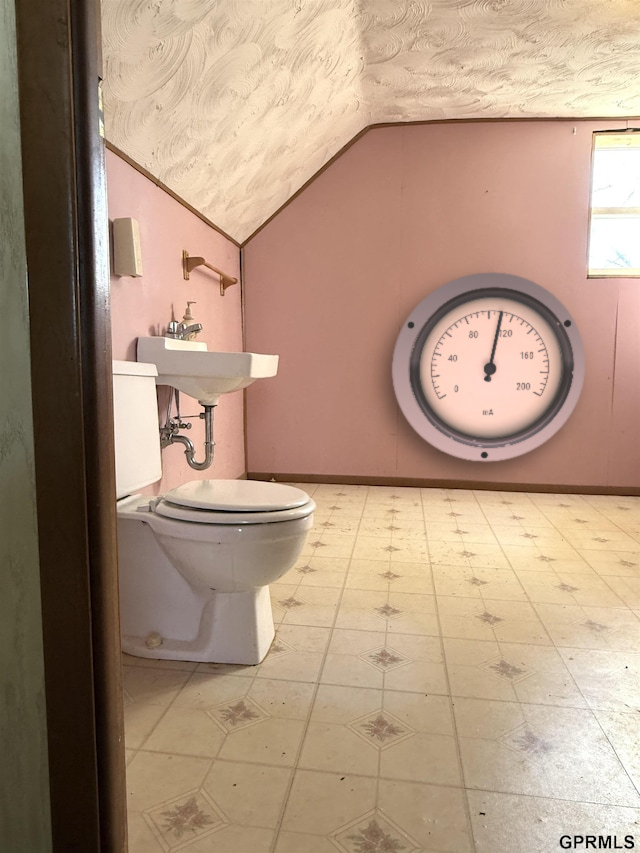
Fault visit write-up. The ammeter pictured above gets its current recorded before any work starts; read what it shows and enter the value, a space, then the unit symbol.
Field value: 110 mA
